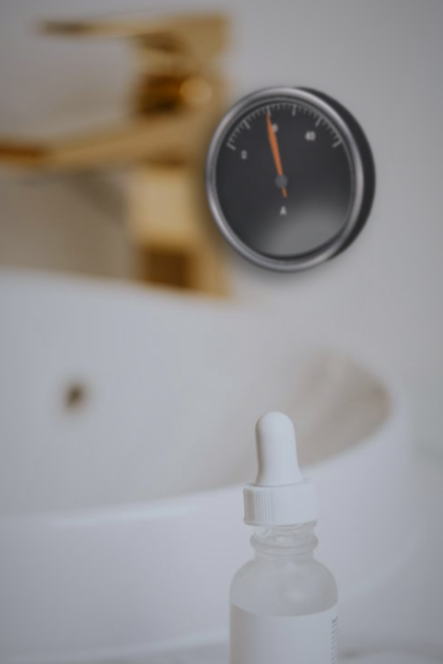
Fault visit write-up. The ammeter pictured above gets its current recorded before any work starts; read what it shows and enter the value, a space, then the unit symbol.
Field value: 20 A
